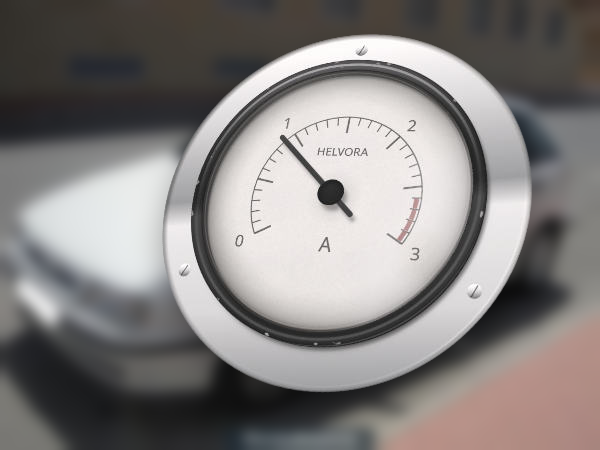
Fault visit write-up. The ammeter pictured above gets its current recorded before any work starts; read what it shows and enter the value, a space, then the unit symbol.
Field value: 0.9 A
